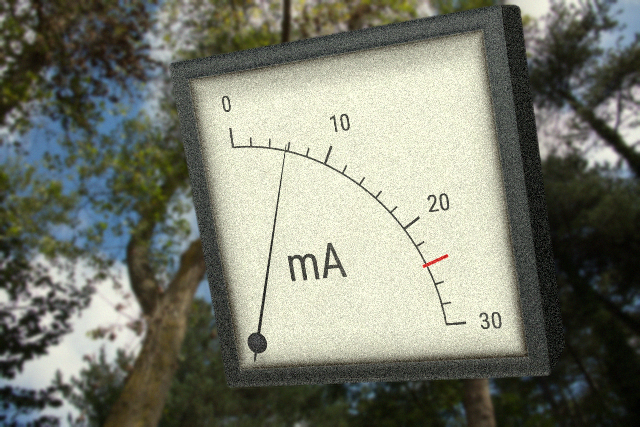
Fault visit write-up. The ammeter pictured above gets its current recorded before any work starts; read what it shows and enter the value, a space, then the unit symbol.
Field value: 6 mA
